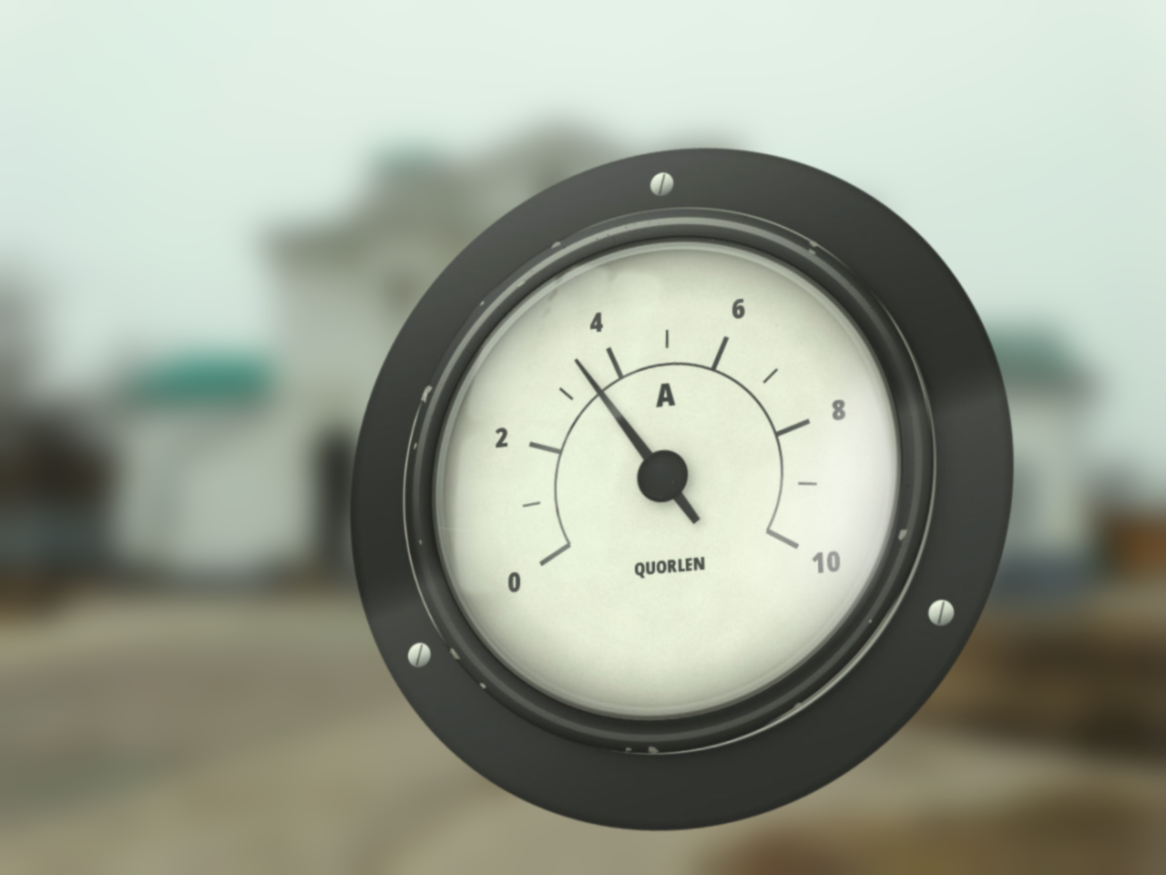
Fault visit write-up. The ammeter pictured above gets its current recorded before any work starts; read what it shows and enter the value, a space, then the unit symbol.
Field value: 3.5 A
